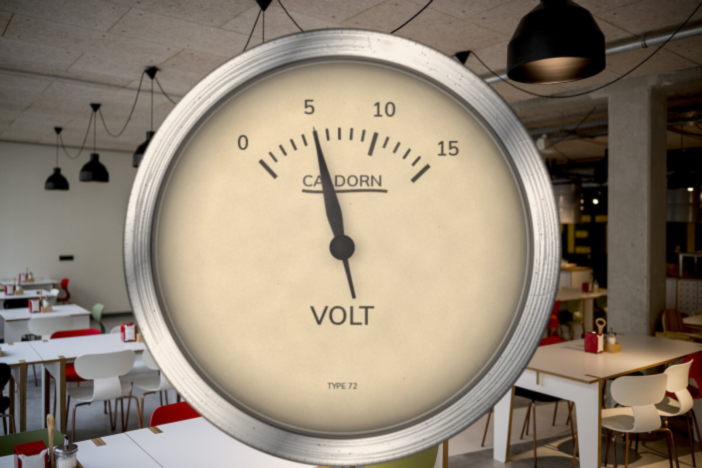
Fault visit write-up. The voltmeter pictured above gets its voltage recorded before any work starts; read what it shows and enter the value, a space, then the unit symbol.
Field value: 5 V
